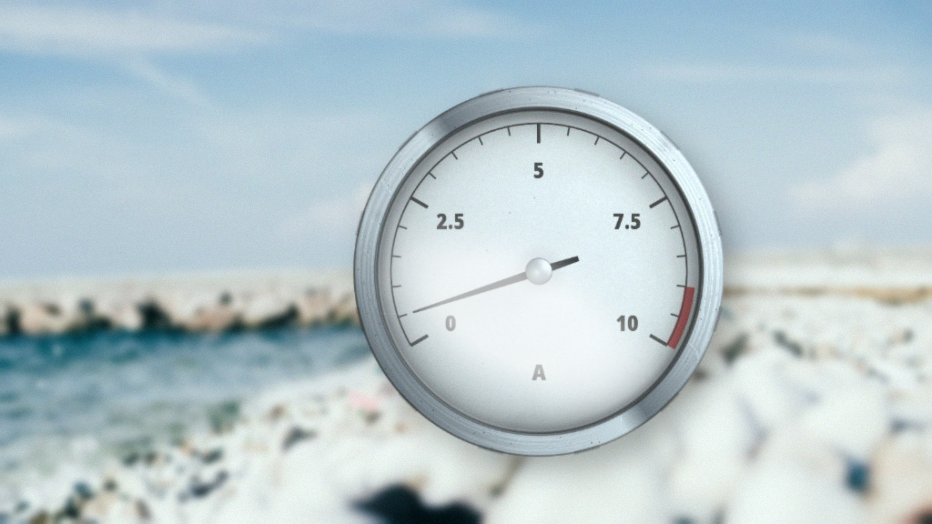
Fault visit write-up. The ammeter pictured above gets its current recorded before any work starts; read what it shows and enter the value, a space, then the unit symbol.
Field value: 0.5 A
